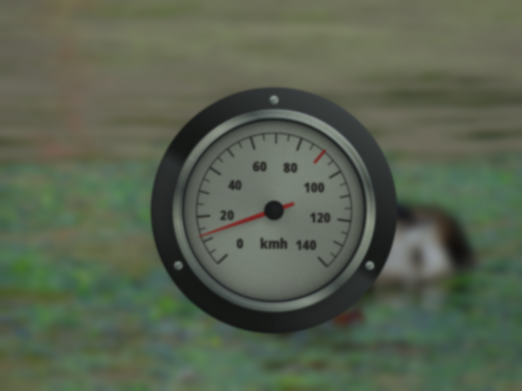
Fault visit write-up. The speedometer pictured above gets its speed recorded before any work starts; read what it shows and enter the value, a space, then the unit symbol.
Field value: 12.5 km/h
